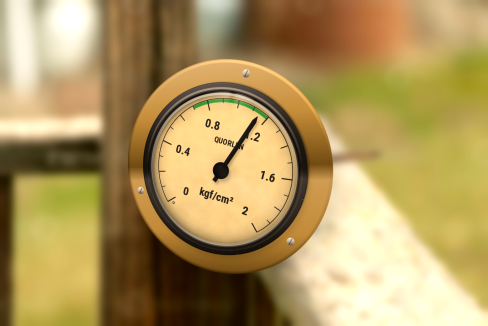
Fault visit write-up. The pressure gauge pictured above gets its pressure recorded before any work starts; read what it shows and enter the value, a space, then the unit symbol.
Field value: 1.15 kg/cm²
